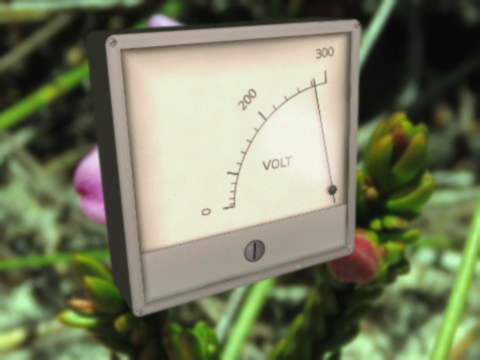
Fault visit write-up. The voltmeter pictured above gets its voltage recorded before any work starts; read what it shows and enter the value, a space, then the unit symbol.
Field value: 280 V
